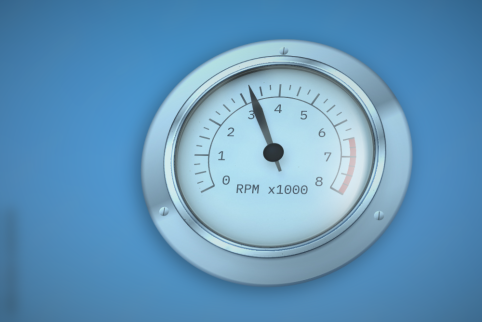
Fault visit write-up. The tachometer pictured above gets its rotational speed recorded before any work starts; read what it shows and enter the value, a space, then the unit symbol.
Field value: 3250 rpm
